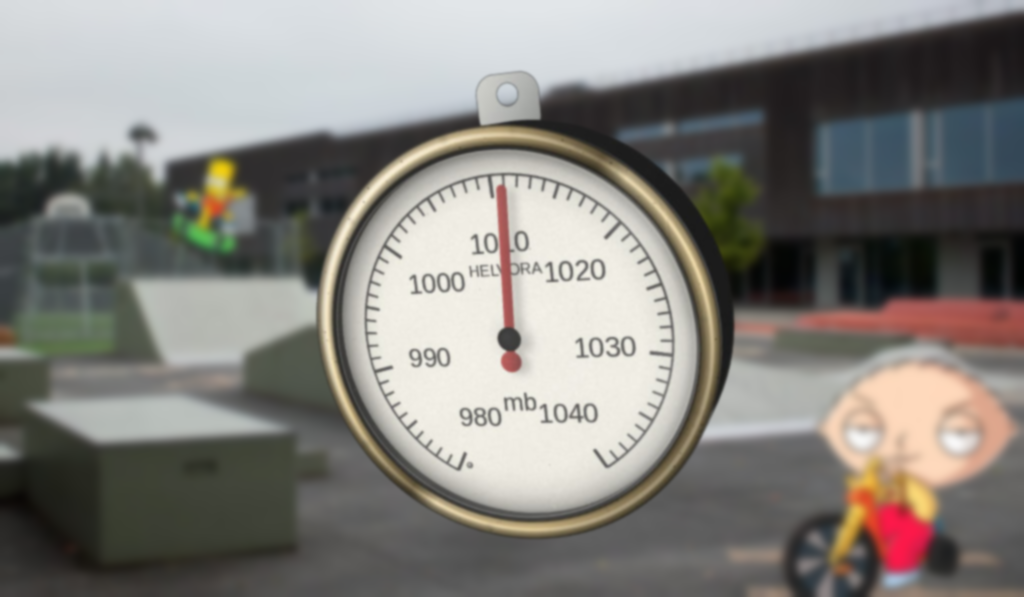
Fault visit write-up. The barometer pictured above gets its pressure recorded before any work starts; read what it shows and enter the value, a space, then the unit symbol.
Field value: 1011 mbar
